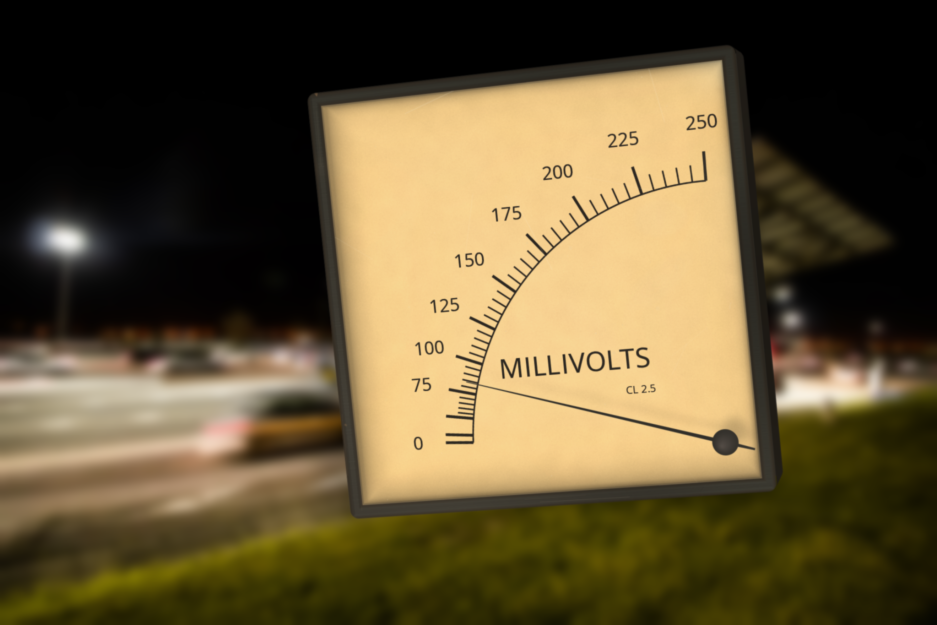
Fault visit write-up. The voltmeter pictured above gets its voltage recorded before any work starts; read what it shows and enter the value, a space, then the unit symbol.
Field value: 85 mV
